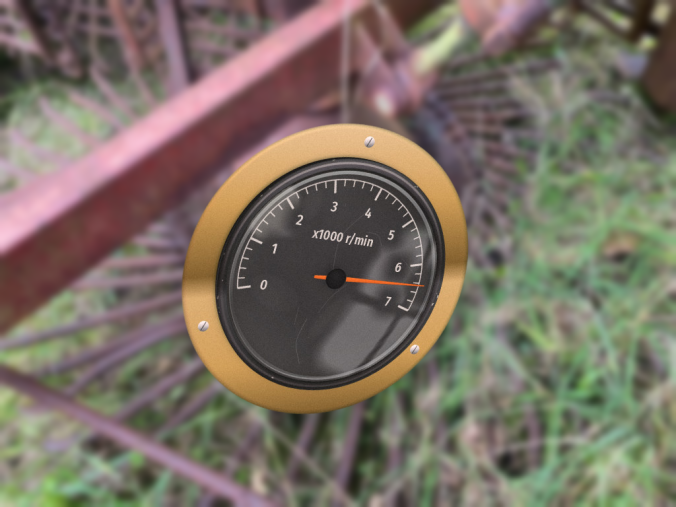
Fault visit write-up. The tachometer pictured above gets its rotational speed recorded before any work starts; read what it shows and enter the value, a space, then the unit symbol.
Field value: 6400 rpm
